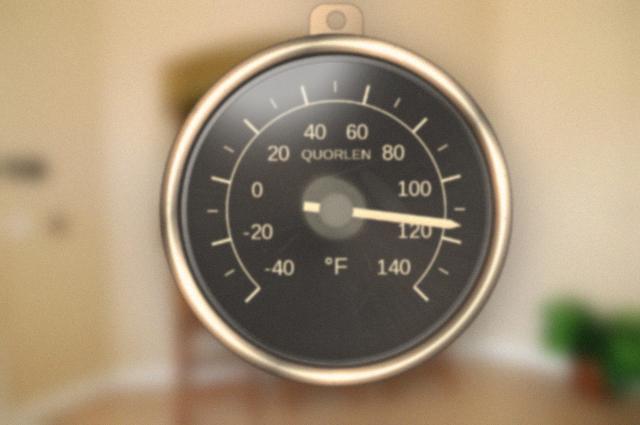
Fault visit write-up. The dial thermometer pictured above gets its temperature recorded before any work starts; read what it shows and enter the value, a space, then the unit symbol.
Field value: 115 °F
